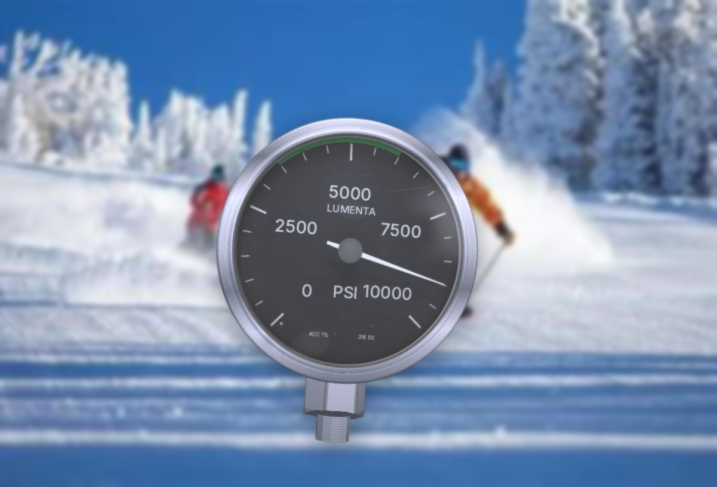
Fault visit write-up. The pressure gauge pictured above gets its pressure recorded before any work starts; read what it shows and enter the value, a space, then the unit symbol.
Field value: 9000 psi
